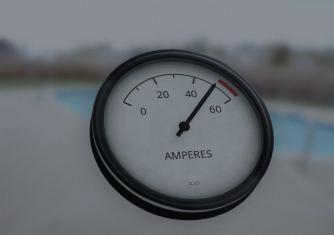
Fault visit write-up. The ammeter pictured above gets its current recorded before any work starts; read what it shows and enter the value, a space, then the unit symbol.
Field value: 50 A
